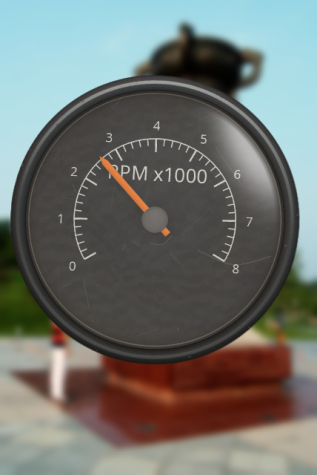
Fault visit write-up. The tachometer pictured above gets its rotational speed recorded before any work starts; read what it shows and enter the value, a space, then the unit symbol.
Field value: 2600 rpm
